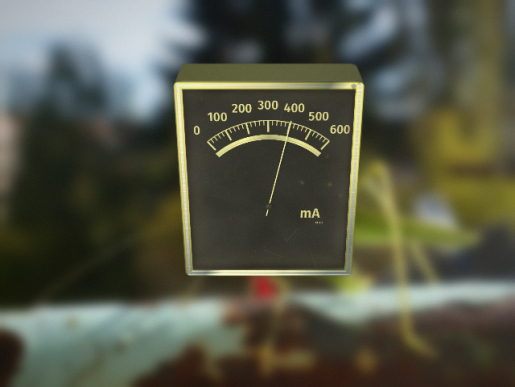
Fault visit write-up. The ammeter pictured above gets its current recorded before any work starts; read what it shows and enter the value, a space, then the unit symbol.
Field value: 400 mA
